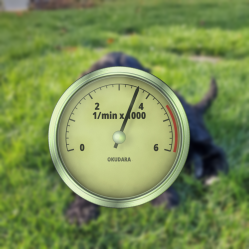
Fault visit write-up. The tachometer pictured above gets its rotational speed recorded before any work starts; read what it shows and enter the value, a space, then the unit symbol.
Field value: 3600 rpm
